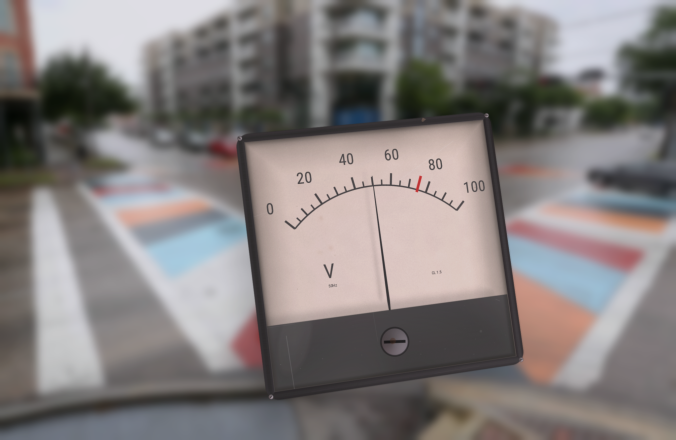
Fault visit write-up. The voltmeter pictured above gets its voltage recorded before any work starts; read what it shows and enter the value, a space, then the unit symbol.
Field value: 50 V
